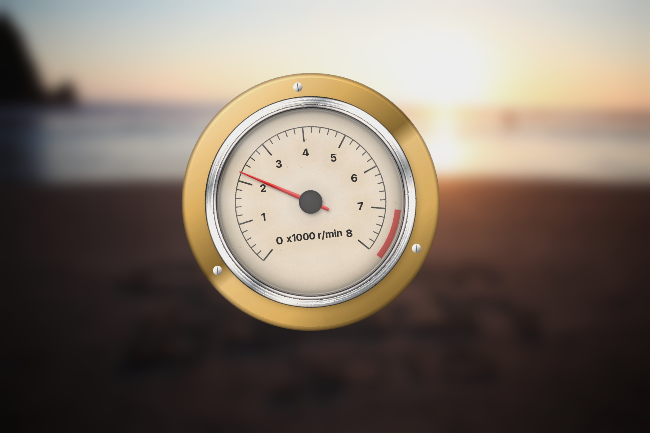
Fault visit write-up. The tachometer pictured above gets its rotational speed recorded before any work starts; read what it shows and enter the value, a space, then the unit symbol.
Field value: 2200 rpm
